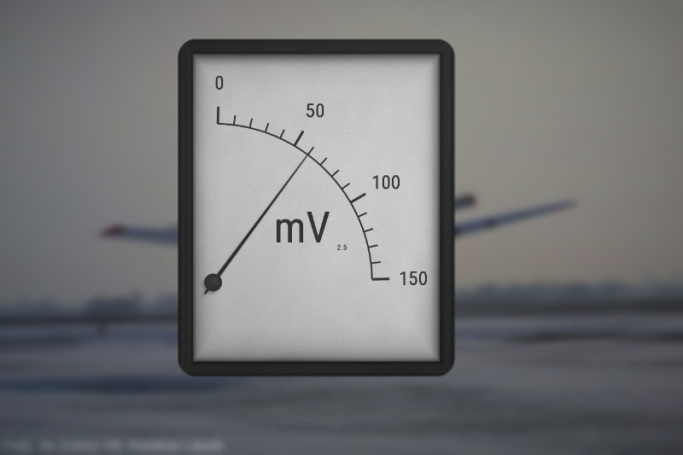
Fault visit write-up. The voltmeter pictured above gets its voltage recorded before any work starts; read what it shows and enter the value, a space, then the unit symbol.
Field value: 60 mV
